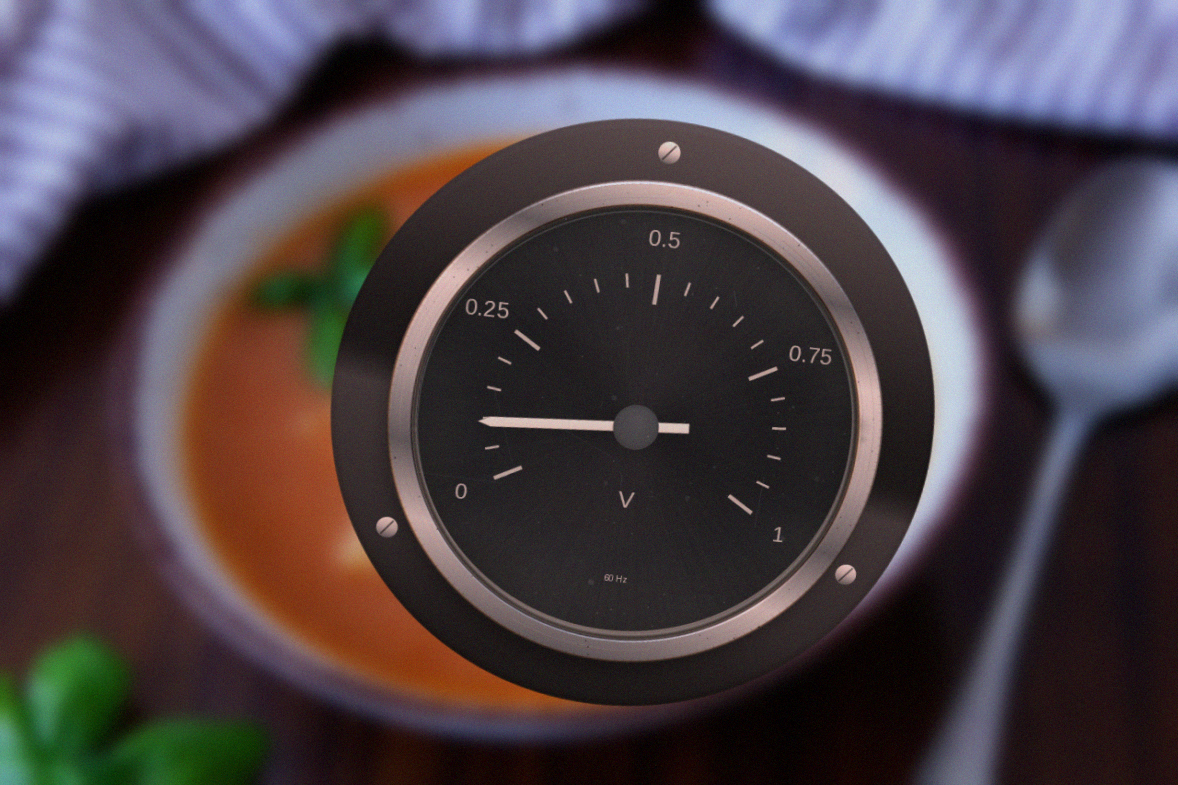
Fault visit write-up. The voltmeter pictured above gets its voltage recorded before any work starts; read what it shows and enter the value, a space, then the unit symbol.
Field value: 0.1 V
